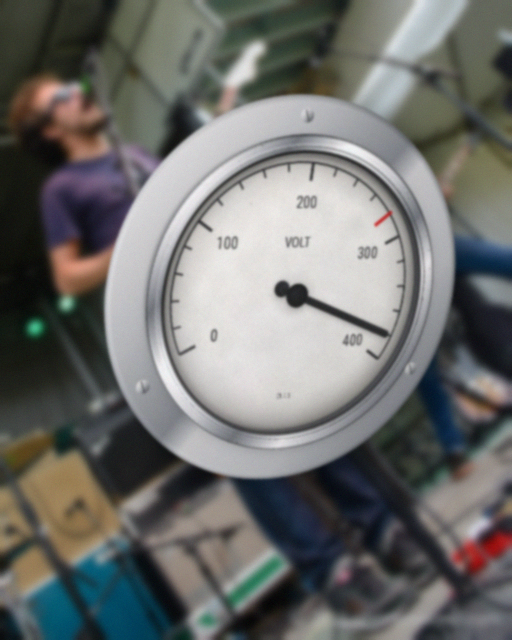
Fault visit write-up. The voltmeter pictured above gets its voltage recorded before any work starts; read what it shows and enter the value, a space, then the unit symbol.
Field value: 380 V
